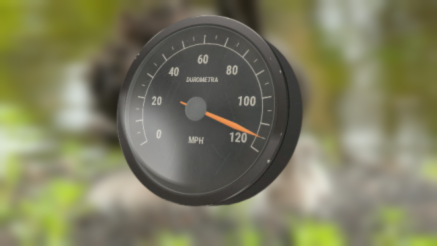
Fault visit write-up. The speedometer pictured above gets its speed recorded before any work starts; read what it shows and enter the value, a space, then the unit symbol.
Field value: 115 mph
